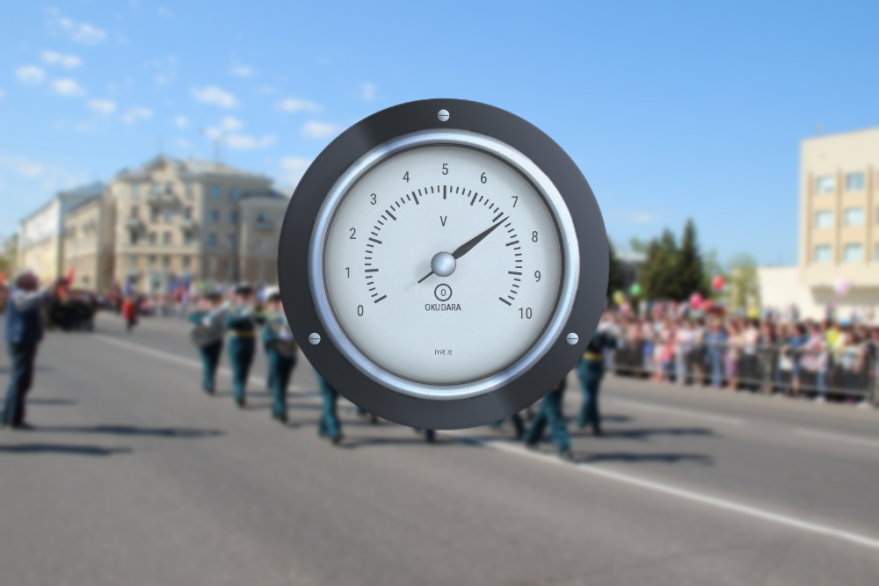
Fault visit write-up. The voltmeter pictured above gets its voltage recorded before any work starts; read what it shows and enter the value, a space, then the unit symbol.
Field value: 7.2 V
